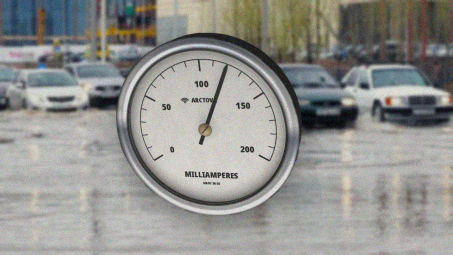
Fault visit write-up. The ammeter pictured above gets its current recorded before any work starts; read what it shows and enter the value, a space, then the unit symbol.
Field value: 120 mA
